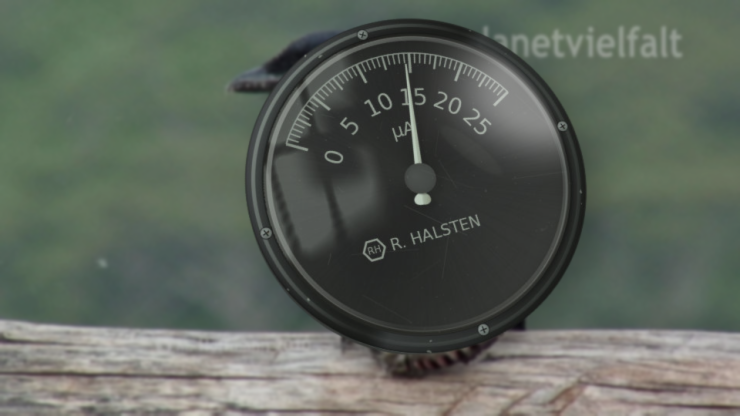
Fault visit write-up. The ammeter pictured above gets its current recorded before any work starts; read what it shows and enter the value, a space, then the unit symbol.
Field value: 14.5 µA
